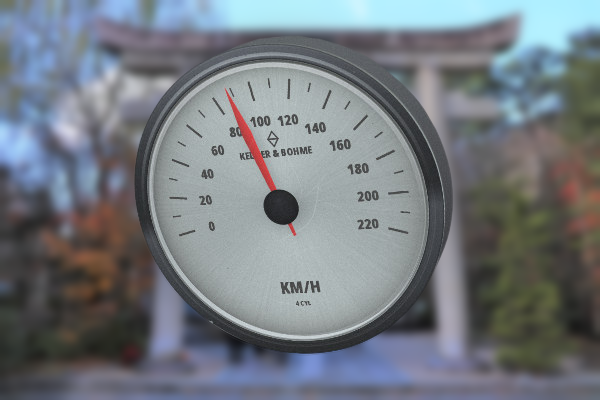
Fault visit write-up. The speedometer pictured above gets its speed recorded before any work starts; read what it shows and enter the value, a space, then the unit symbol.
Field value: 90 km/h
